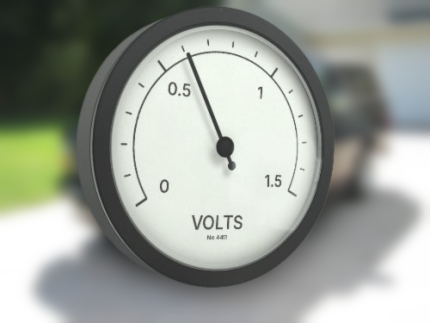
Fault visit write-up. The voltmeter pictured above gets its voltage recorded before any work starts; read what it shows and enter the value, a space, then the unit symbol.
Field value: 0.6 V
